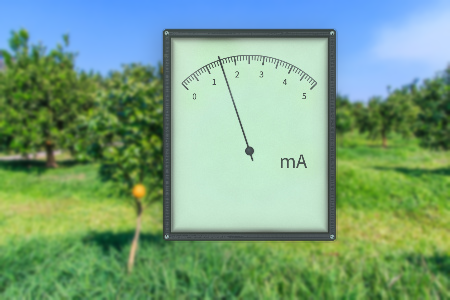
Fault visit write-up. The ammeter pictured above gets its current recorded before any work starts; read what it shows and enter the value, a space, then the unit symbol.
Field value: 1.5 mA
